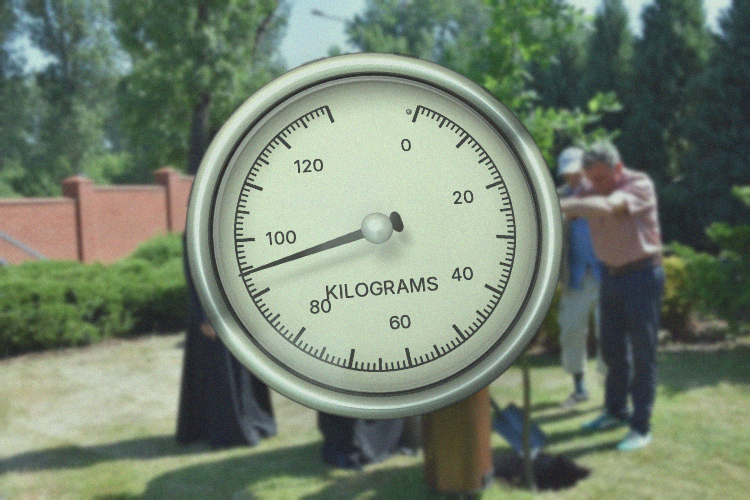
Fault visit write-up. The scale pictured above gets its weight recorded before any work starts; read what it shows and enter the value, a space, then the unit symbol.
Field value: 94 kg
